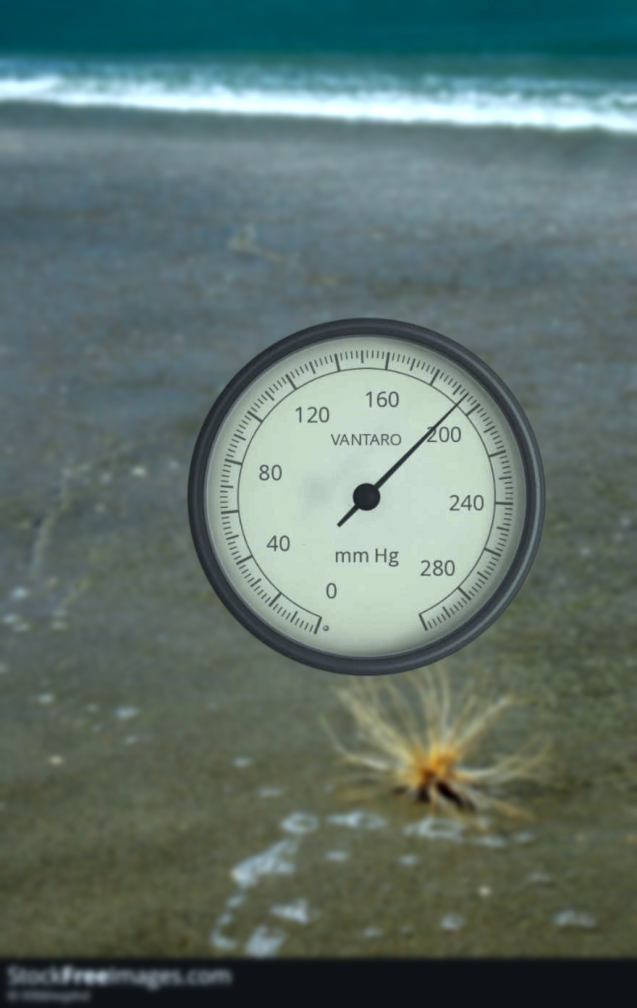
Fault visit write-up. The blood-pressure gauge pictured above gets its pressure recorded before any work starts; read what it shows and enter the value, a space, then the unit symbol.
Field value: 194 mmHg
